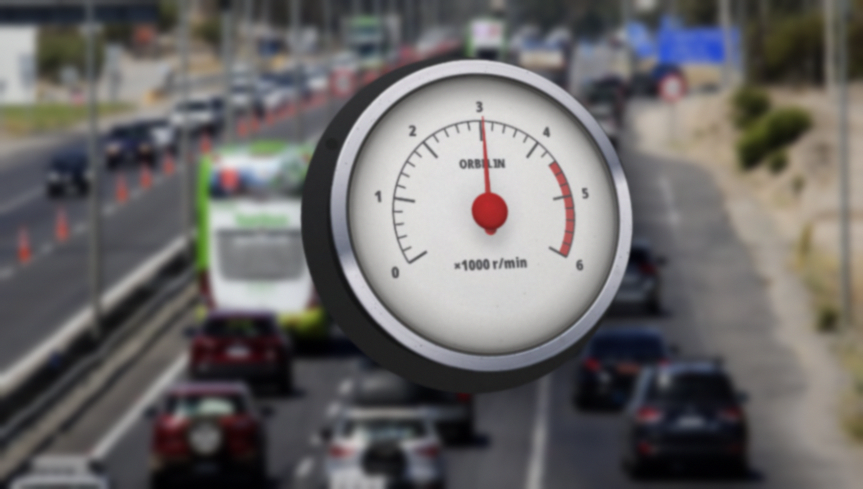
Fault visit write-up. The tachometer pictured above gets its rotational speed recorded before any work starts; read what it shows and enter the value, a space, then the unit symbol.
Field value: 3000 rpm
